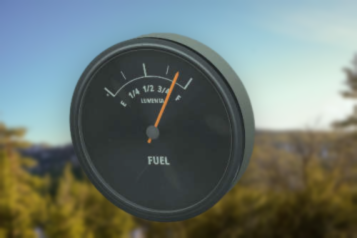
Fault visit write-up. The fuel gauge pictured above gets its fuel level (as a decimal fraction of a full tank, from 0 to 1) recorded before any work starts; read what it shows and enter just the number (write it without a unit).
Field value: 0.875
